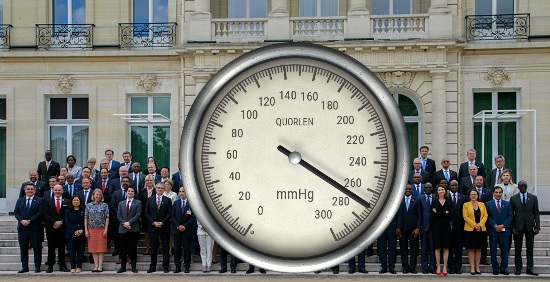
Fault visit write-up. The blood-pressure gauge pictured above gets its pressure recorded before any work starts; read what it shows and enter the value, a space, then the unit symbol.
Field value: 270 mmHg
